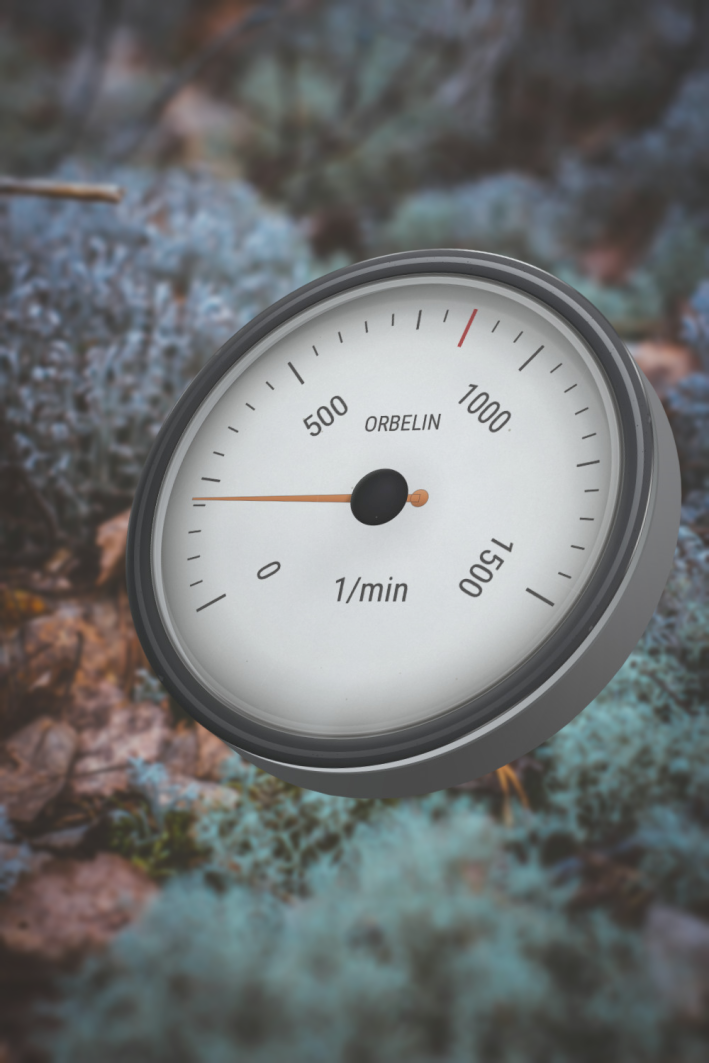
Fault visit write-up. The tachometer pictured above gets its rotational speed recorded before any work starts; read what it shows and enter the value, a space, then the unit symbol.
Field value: 200 rpm
